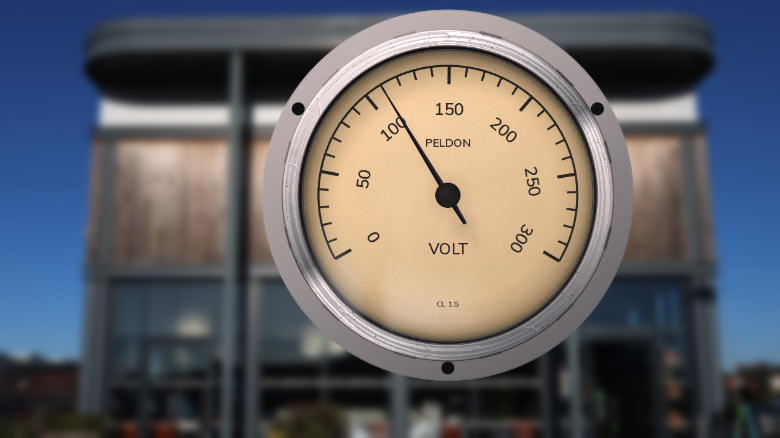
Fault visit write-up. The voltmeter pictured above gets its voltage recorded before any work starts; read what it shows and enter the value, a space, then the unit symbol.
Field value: 110 V
